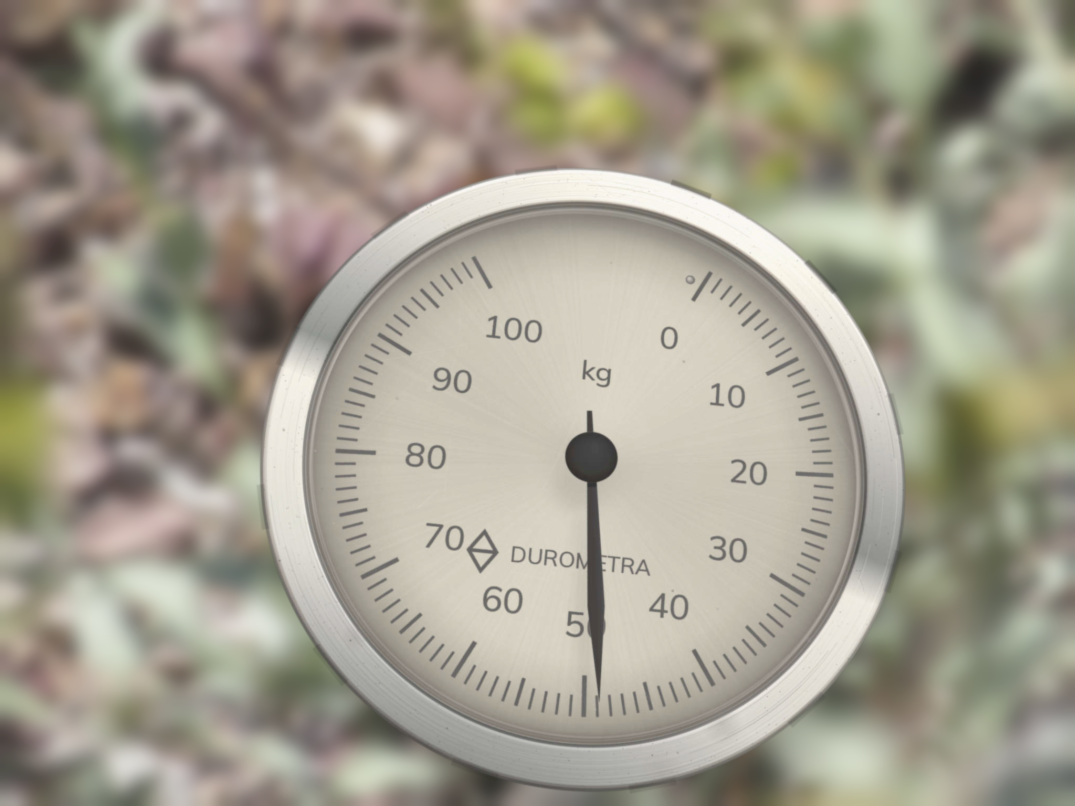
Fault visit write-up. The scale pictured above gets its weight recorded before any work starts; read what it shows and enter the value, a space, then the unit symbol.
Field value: 49 kg
